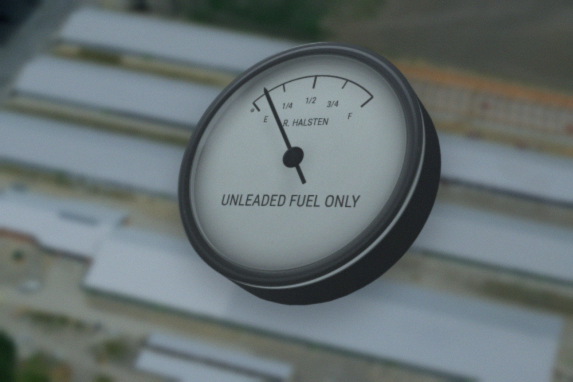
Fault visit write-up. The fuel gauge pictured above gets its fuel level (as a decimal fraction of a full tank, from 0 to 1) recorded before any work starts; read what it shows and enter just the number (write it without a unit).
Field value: 0.125
